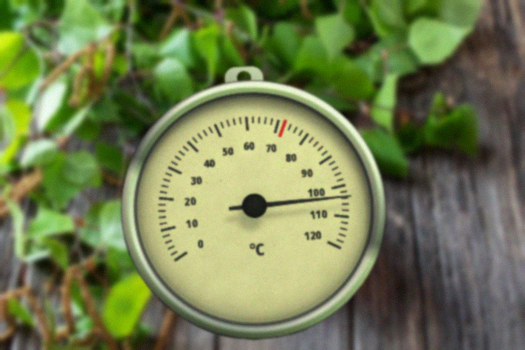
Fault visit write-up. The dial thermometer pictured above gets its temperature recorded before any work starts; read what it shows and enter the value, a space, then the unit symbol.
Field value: 104 °C
